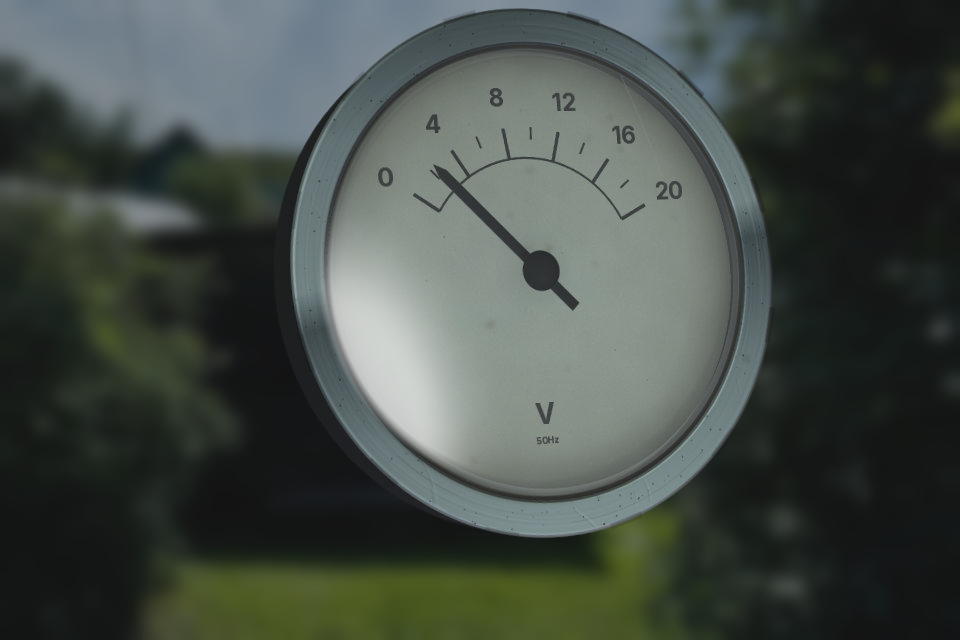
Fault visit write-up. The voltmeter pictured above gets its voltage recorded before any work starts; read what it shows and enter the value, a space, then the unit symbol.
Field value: 2 V
